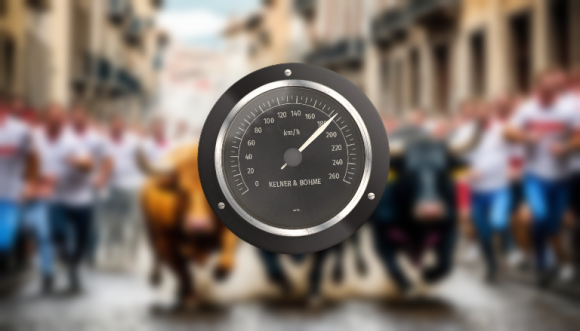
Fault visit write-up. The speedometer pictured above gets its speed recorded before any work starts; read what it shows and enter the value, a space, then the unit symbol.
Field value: 185 km/h
